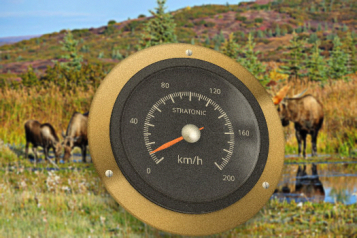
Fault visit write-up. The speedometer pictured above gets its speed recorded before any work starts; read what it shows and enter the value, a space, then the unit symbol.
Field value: 10 km/h
